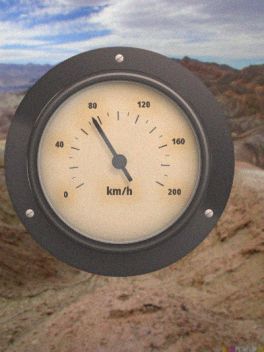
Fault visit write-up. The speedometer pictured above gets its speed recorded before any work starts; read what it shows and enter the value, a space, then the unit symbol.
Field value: 75 km/h
